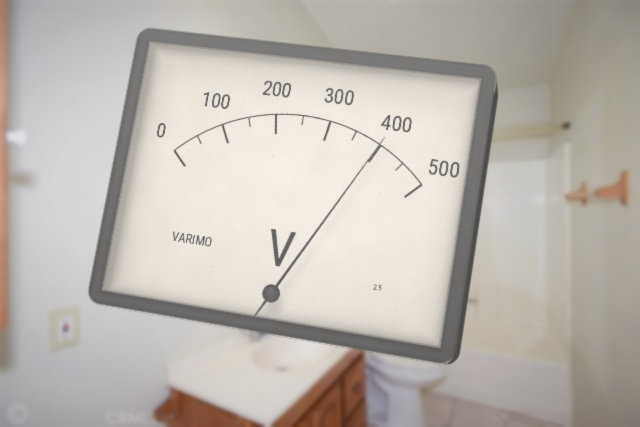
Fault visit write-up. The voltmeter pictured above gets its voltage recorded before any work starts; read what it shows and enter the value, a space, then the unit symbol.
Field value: 400 V
